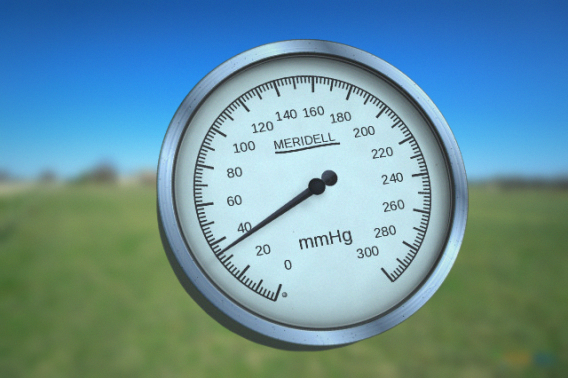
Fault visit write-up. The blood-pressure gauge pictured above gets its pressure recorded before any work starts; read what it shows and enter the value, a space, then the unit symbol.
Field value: 34 mmHg
